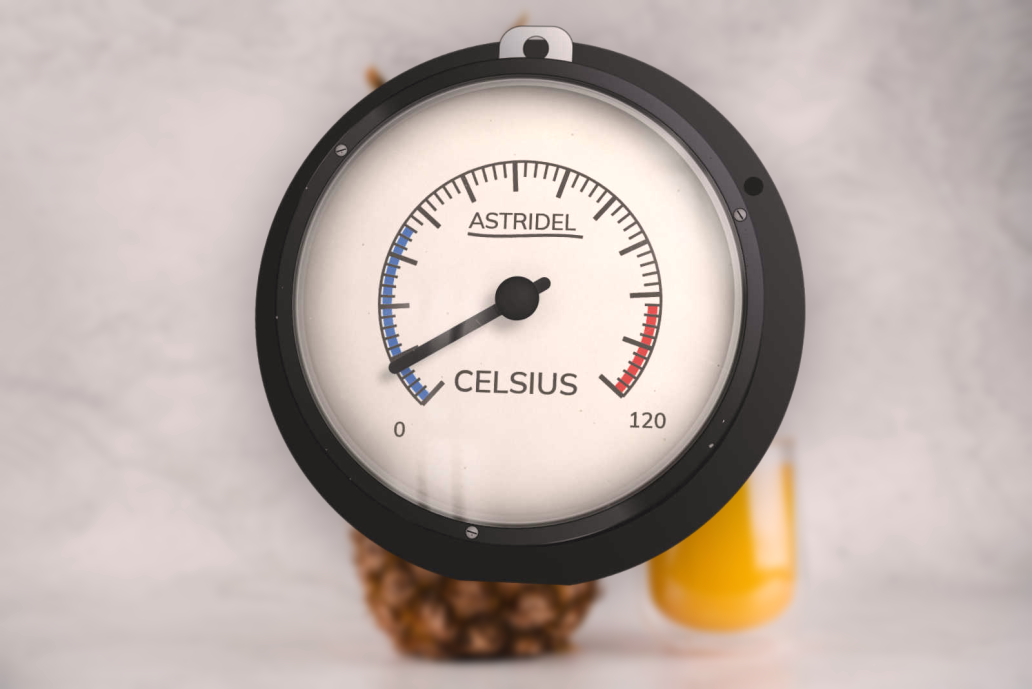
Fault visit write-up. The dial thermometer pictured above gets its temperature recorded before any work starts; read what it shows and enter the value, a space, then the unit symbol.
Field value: 8 °C
